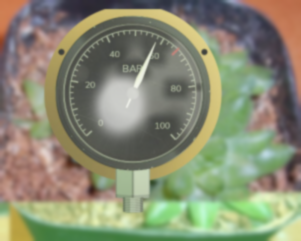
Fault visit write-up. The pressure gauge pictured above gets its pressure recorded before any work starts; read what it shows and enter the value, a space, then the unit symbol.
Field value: 58 bar
